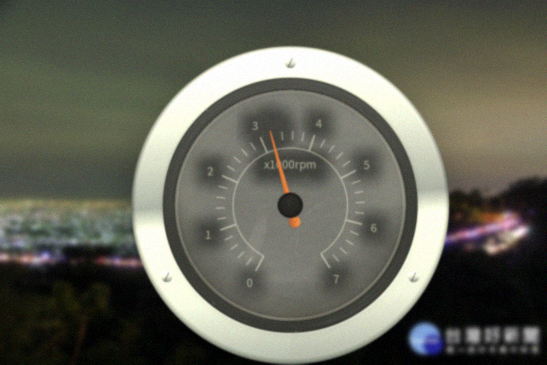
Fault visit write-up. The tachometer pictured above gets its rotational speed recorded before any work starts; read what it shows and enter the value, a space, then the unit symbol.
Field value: 3200 rpm
